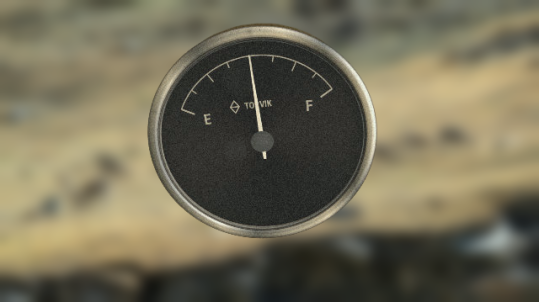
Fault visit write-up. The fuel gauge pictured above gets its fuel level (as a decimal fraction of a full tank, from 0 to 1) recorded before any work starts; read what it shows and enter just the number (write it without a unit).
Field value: 0.5
